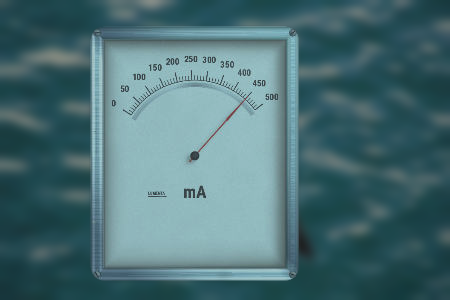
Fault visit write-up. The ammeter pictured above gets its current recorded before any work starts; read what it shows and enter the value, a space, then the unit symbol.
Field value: 450 mA
